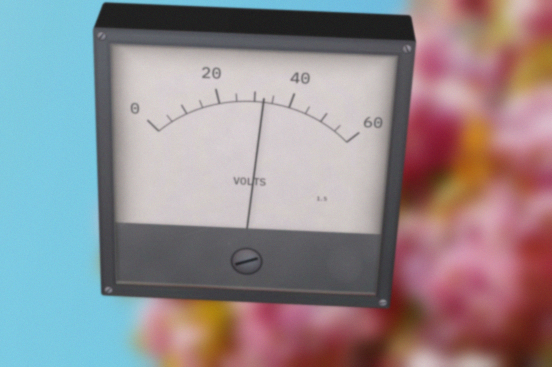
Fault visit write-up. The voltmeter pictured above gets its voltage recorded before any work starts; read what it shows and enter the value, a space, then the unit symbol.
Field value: 32.5 V
